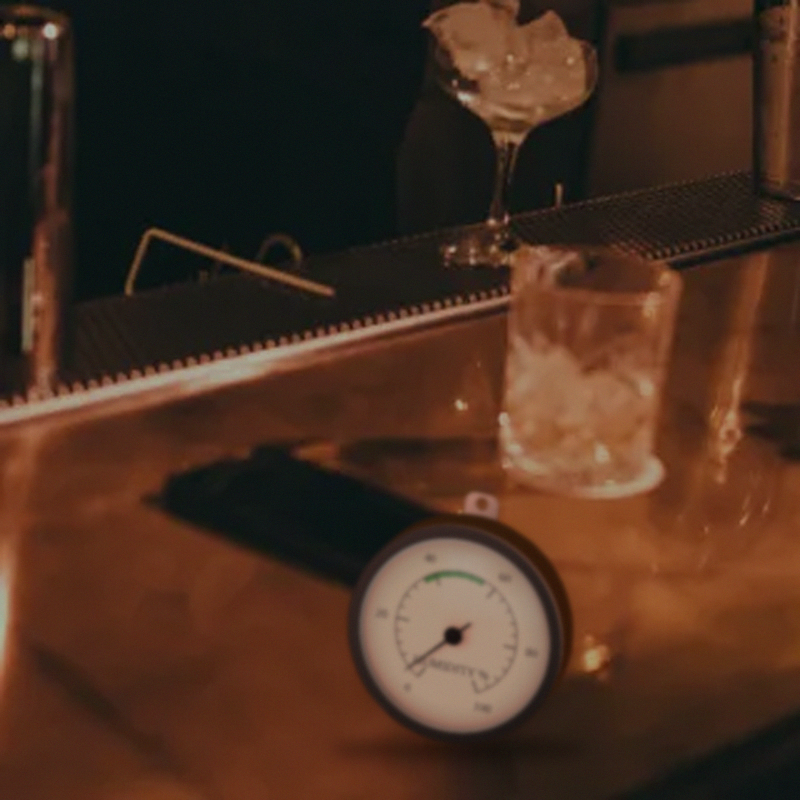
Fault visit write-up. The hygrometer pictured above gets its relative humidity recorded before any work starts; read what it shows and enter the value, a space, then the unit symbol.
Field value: 4 %
